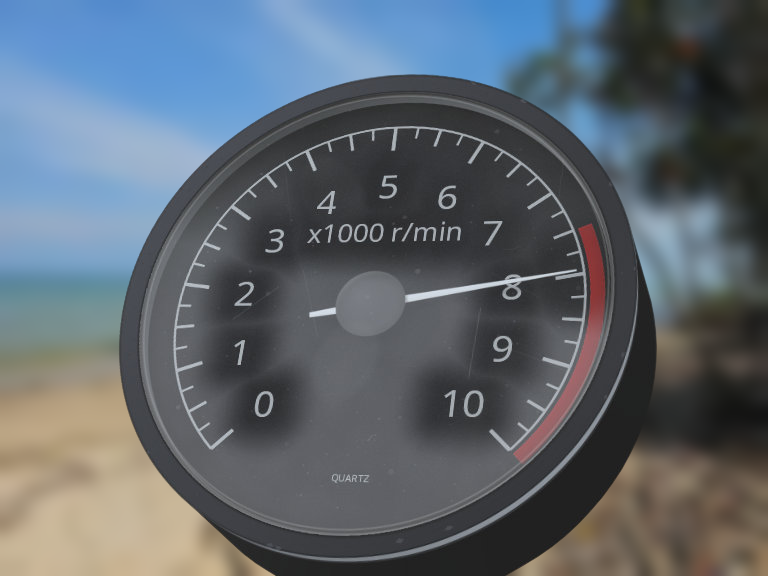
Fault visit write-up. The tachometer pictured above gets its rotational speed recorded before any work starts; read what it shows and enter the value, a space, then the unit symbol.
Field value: 8000 rpm
